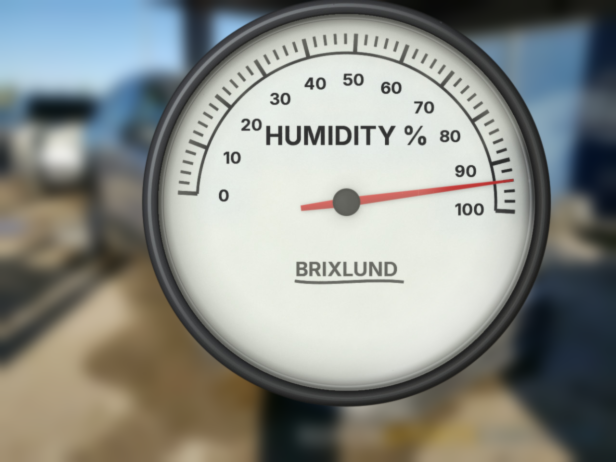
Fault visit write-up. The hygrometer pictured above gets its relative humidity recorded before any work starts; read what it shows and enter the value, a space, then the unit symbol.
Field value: 94 %
